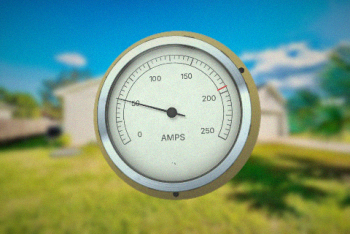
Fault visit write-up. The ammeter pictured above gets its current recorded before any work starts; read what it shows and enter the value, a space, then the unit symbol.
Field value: 50 A
